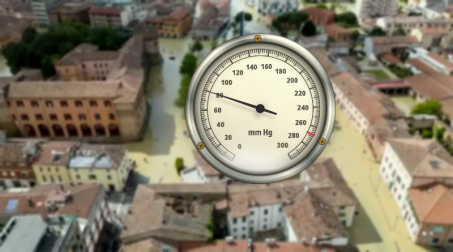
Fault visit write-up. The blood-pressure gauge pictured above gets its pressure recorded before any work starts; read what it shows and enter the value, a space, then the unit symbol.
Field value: 80 mmHg
